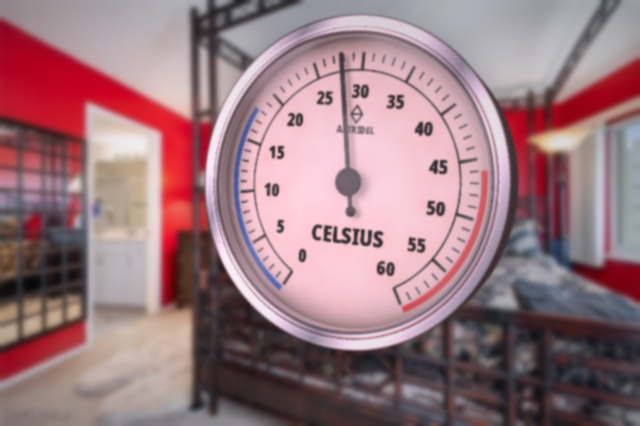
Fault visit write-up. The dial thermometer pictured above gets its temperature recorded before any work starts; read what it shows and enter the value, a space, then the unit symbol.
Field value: 28 °C
